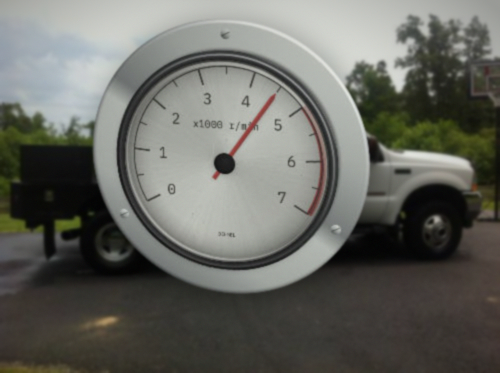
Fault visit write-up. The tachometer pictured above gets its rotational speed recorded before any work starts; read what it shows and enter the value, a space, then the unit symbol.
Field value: 4500 rpm
